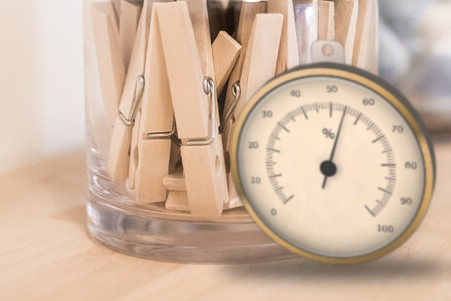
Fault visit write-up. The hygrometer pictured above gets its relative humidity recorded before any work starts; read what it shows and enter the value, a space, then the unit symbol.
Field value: 55 %
